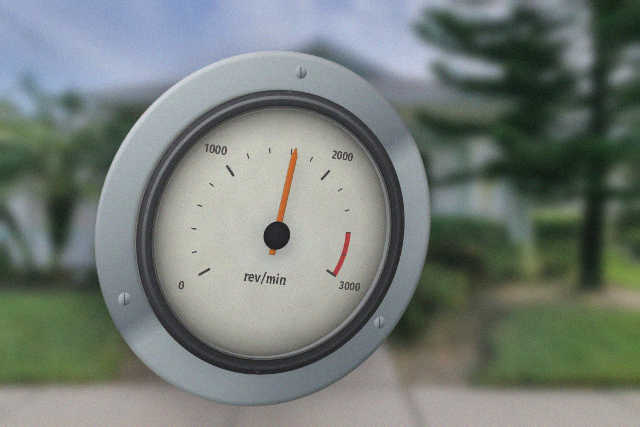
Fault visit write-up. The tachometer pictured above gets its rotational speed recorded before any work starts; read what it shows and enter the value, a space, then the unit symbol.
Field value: 1600 rpm
